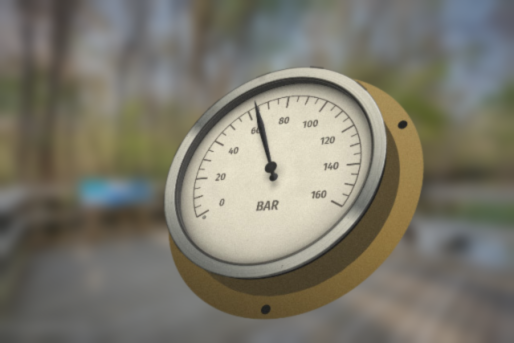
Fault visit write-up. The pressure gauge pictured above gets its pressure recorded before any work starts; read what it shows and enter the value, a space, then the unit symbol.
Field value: 65 bar
